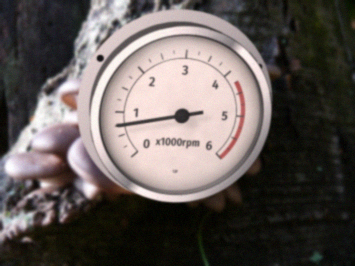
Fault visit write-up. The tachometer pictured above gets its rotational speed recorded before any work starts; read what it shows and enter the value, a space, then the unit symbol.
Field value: 750 rpm
